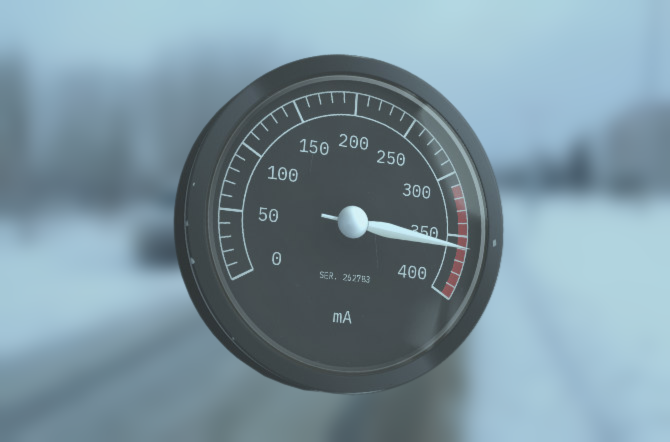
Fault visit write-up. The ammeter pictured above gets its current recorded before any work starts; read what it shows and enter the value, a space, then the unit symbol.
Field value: 360 mA
